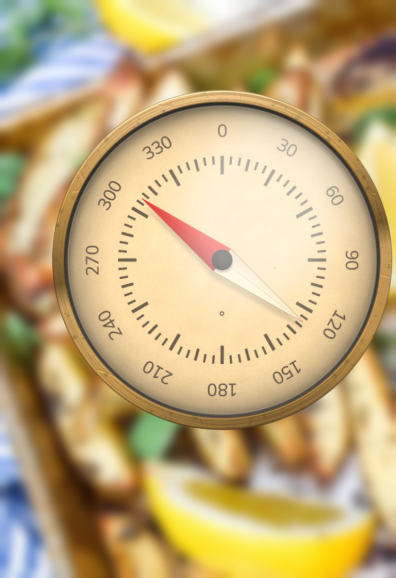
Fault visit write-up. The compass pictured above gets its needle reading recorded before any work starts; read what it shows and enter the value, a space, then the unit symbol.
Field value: 307.5 °
